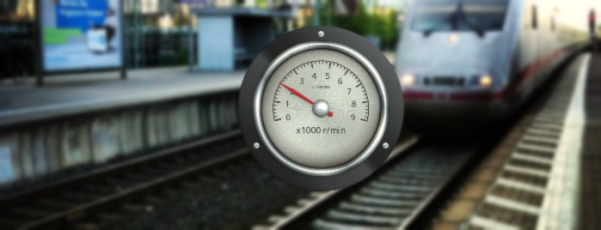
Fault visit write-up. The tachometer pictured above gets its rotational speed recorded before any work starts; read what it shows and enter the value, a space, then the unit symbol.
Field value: 2000 rpm
